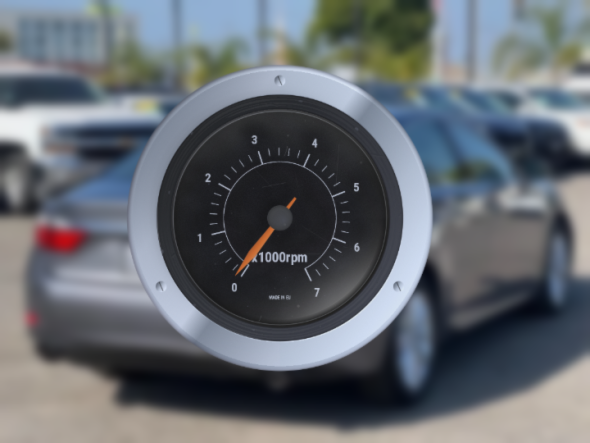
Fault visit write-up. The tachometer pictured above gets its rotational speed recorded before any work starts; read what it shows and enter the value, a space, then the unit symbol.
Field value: 100 rpm
